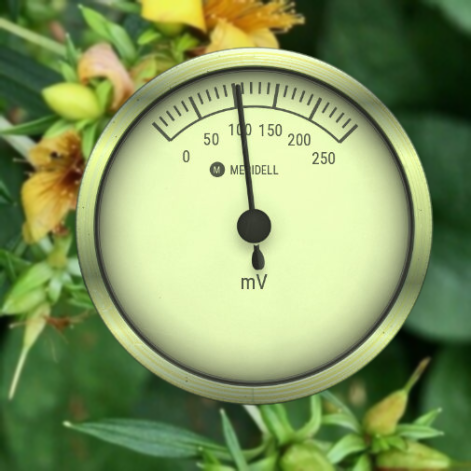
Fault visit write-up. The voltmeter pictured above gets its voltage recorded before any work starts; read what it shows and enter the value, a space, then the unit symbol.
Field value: 105 mV
